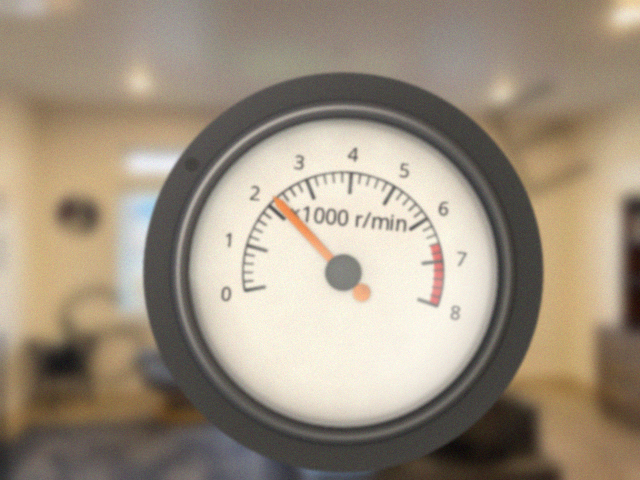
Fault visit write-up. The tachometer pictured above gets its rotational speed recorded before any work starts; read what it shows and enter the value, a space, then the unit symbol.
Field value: 2200 rpm
